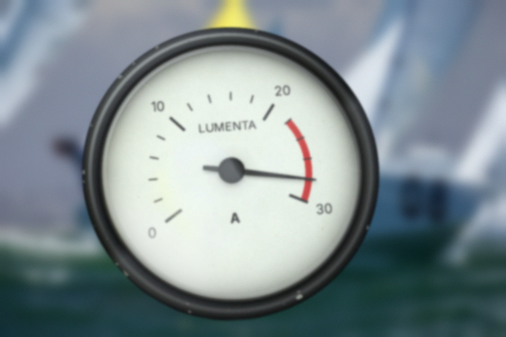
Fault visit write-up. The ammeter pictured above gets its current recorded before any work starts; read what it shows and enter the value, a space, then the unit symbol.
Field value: 28 A
